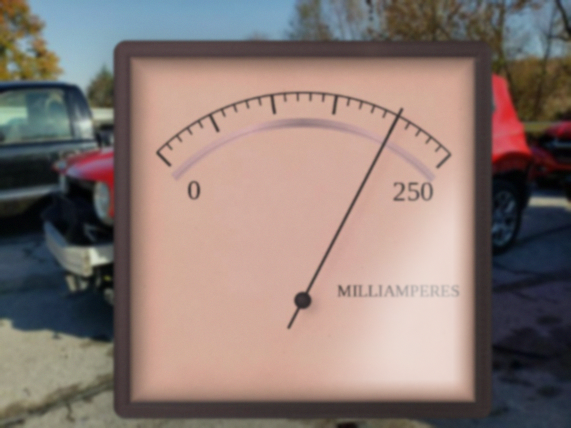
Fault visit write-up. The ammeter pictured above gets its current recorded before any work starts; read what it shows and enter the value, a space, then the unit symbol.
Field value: 200 mA
